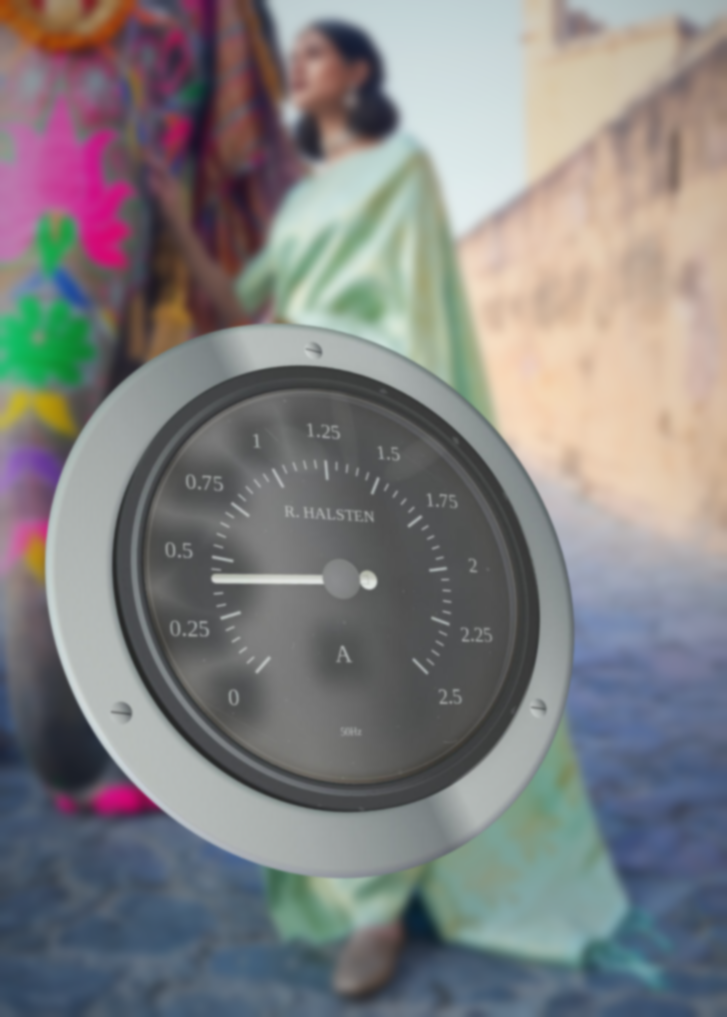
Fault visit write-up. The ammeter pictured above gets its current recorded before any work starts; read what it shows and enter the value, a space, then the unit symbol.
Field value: 0.4 A
